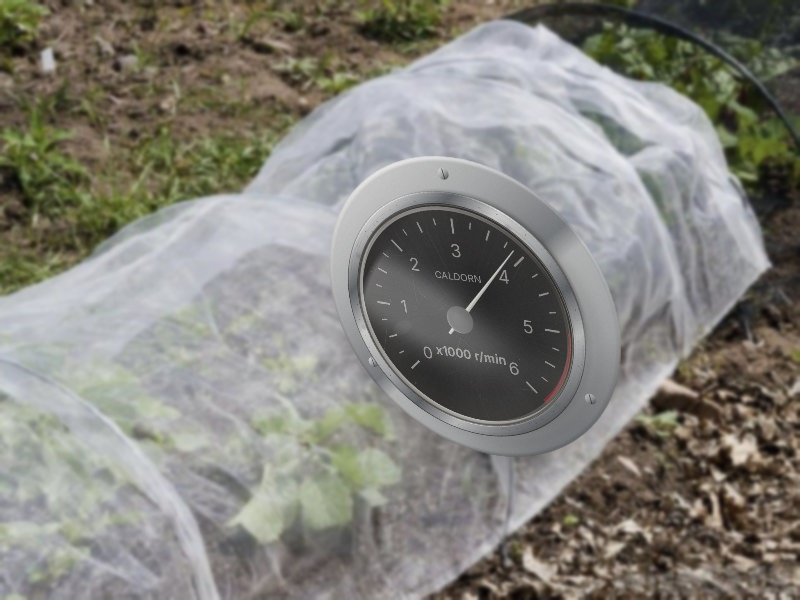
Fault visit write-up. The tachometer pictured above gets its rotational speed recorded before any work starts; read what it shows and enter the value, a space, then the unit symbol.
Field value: 3875 rpm
